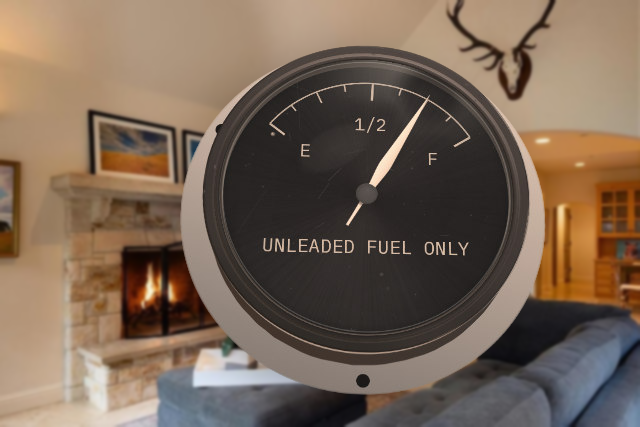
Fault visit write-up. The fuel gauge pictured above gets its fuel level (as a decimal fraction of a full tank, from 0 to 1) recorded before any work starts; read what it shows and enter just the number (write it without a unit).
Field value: 0.75
